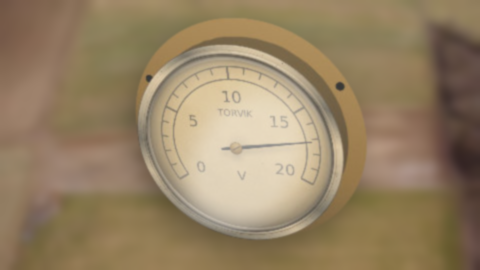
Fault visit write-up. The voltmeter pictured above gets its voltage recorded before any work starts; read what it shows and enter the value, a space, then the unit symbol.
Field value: 17 V
